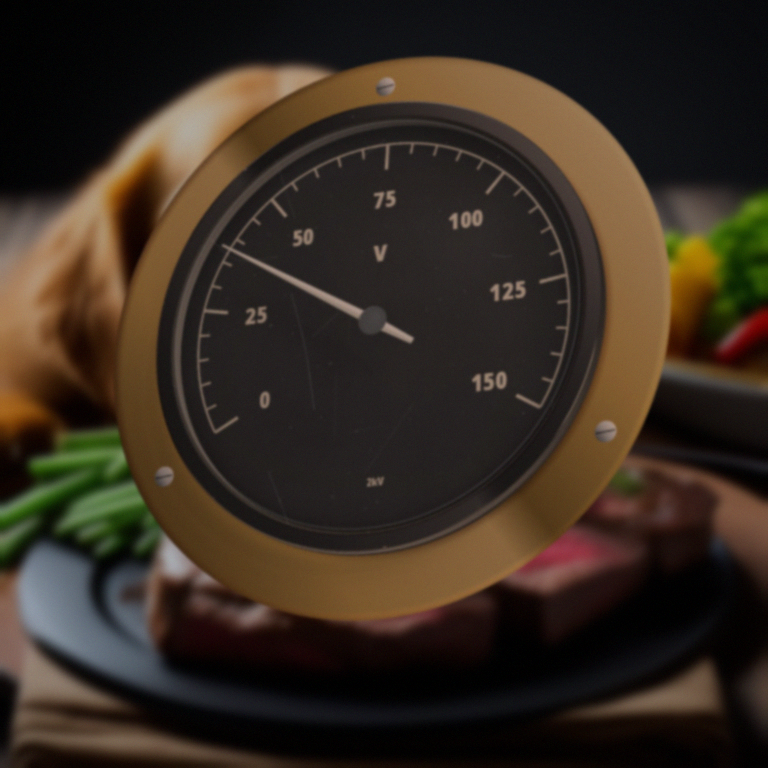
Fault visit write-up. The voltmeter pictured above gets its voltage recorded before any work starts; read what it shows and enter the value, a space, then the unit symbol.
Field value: 37.5 V
